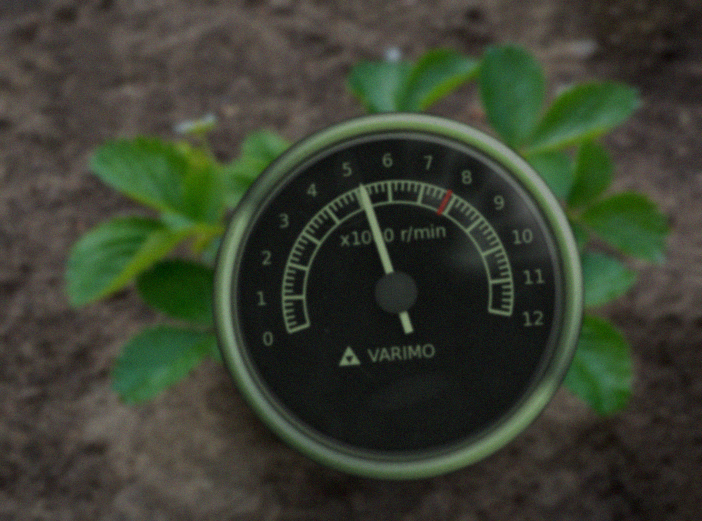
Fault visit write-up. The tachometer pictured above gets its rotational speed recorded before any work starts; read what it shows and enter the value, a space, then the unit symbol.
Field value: 5200 rpm
